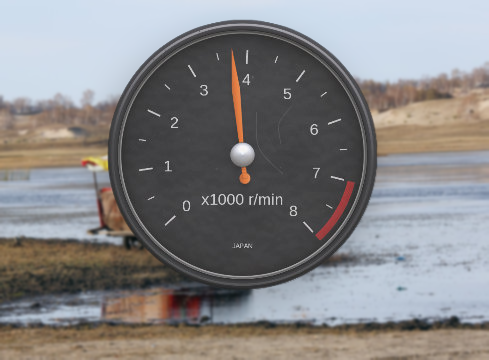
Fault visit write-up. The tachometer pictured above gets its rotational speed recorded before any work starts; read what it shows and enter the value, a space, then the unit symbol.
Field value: 3750 rpm
